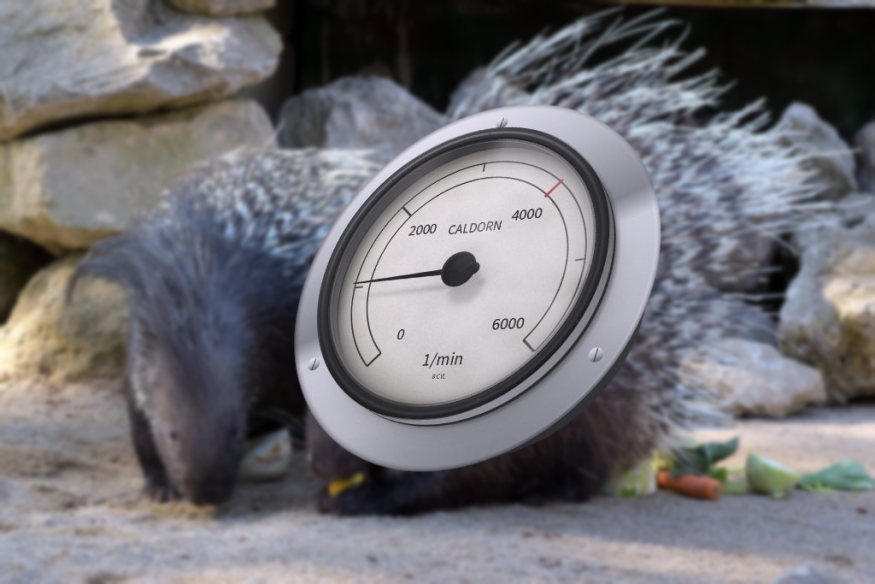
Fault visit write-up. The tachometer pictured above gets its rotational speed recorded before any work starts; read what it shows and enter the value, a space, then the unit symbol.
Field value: 1000 rpm
